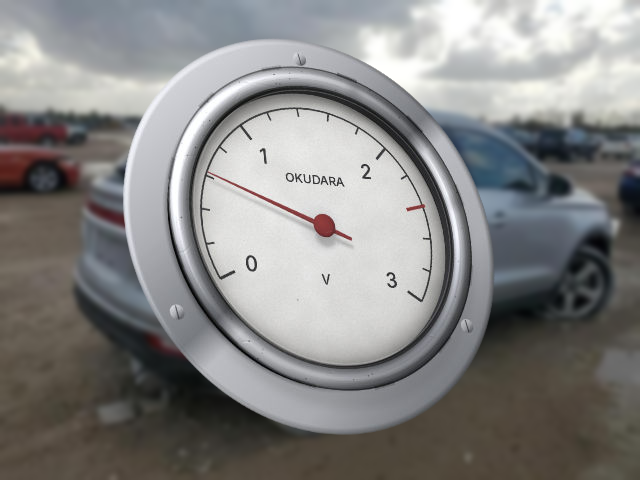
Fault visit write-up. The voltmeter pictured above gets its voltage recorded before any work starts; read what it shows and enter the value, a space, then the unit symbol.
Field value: 0.6 V
